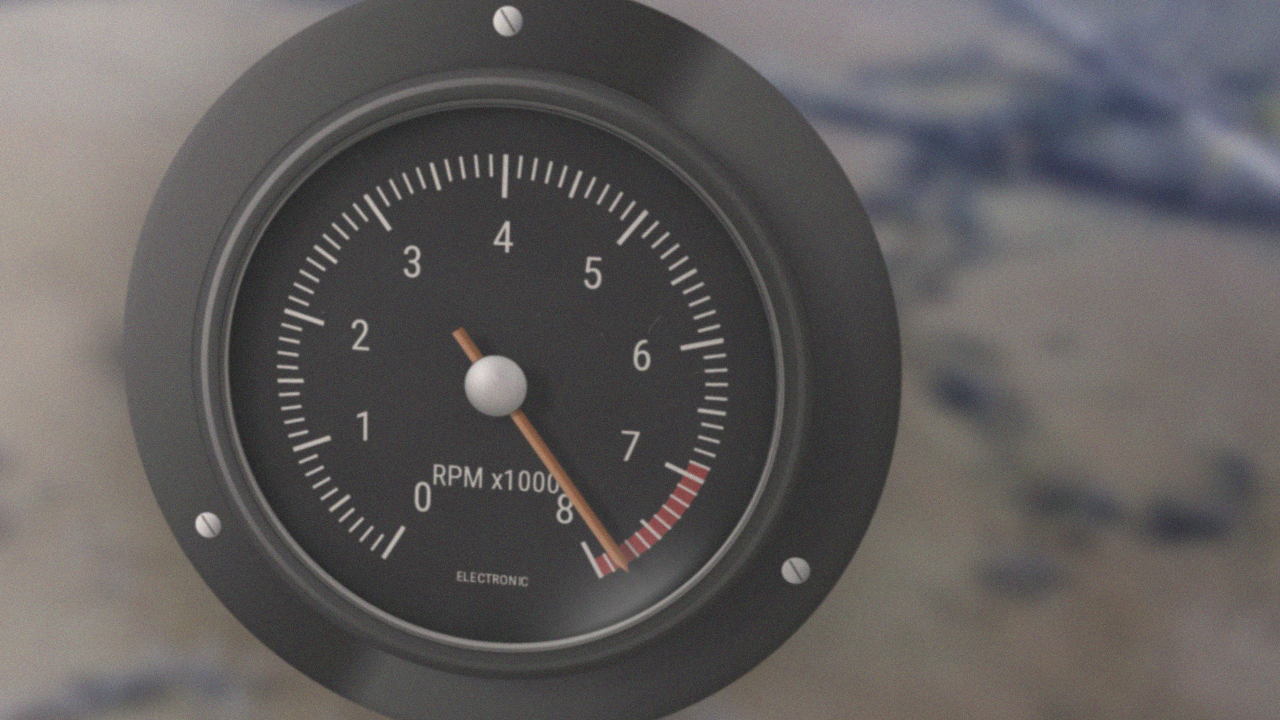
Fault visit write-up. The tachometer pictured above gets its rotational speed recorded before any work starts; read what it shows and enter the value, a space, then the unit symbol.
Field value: 7800 rpm
